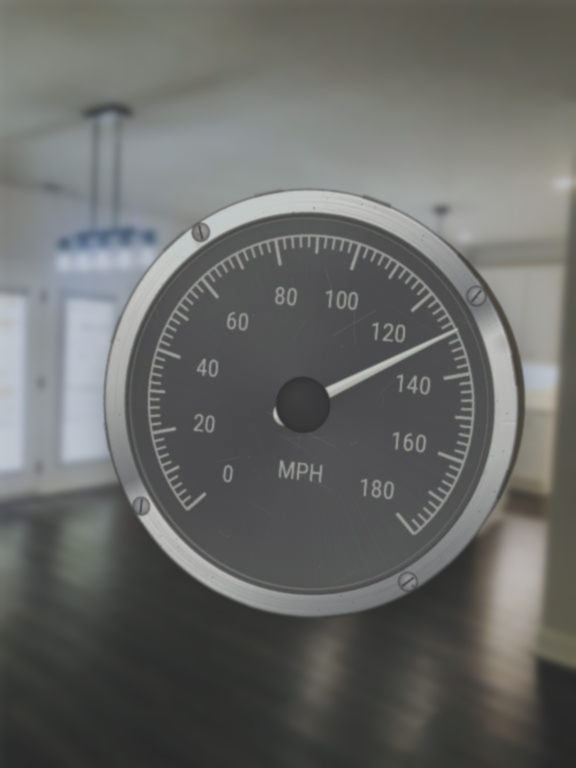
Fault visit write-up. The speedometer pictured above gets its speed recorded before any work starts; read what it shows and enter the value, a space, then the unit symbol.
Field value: 130 mph
